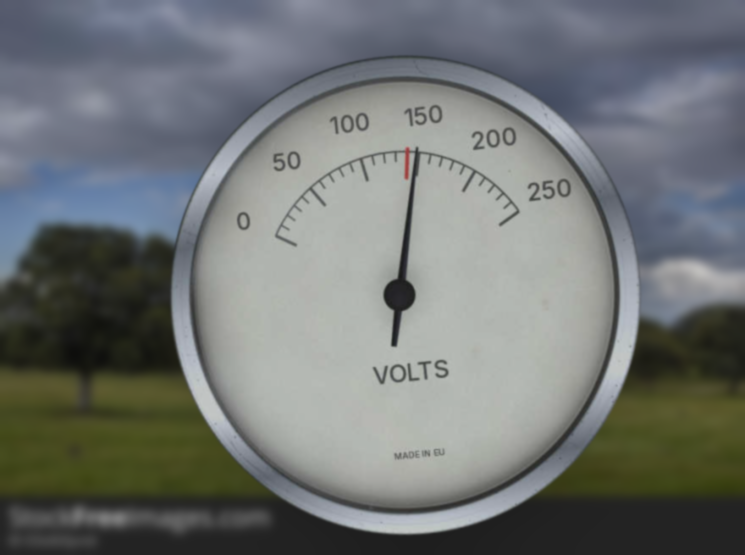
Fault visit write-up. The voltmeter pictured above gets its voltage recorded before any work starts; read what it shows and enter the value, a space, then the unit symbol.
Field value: 150 V
